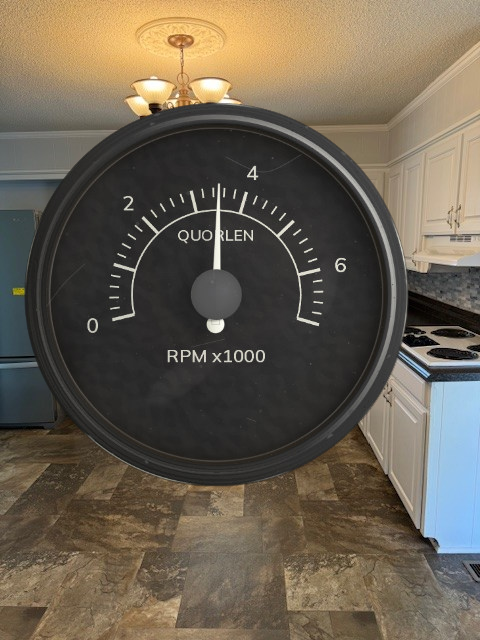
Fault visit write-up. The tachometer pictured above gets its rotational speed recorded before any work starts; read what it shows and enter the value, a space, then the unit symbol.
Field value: 3500 rpm
